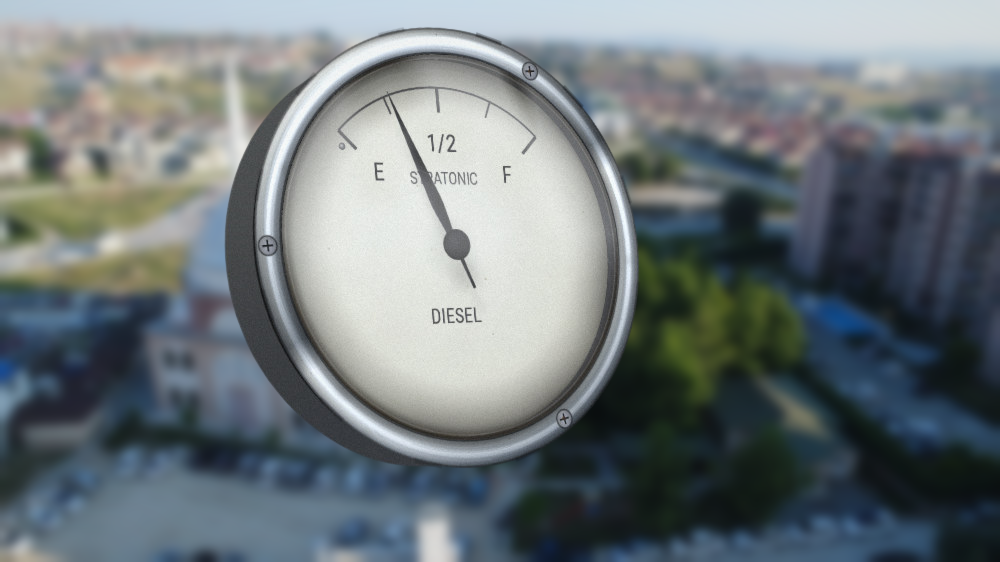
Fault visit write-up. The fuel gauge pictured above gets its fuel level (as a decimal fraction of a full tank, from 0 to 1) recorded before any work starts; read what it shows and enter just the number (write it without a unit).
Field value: 0.25
